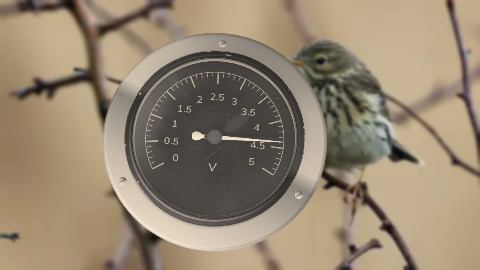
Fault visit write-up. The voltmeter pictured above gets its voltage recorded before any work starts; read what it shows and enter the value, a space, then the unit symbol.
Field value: 4.4 V
